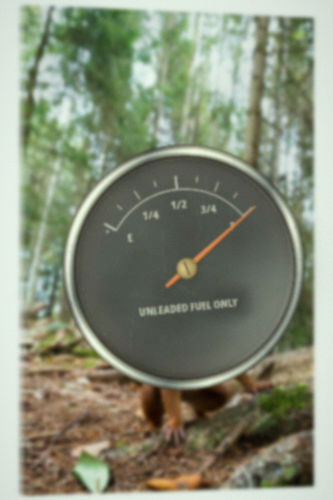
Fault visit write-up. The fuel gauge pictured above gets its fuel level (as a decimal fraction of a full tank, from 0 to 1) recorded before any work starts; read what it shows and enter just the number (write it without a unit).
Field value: 1
